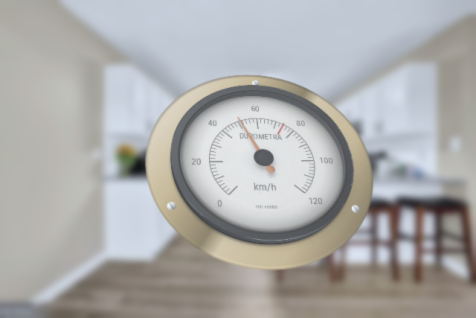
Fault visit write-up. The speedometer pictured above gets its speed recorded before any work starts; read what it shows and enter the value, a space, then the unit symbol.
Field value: 50 km/h
